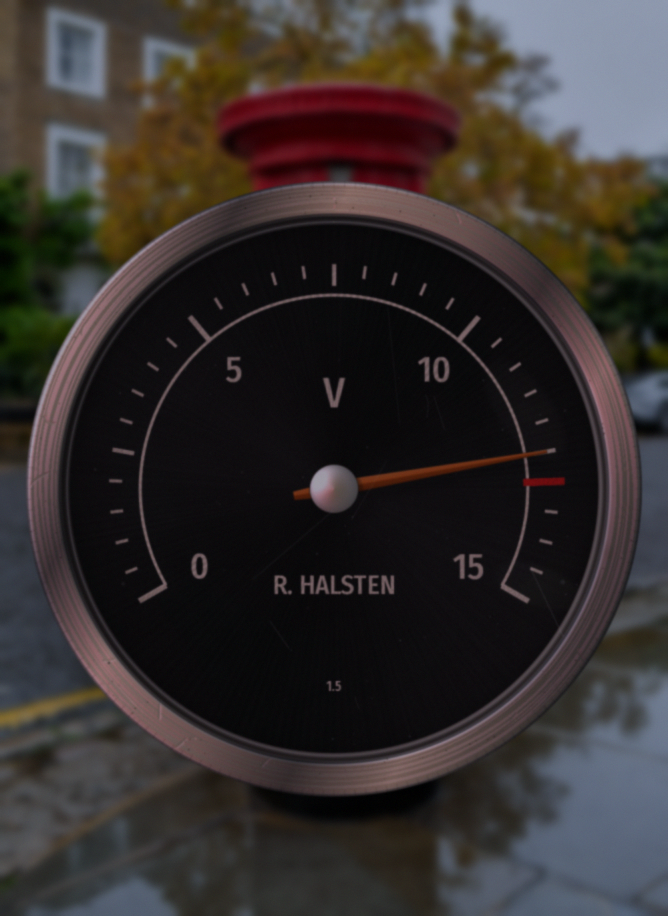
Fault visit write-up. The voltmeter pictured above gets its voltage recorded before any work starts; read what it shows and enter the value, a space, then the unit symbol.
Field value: 12.5 V
